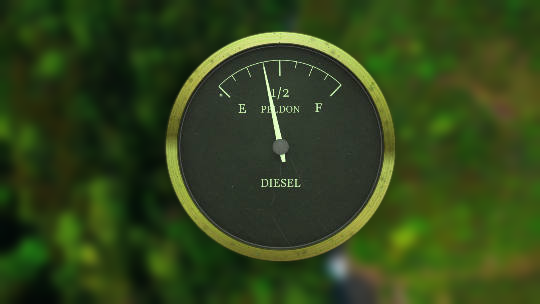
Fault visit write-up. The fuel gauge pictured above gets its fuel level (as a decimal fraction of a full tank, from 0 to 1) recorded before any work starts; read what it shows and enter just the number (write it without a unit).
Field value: 0.375
